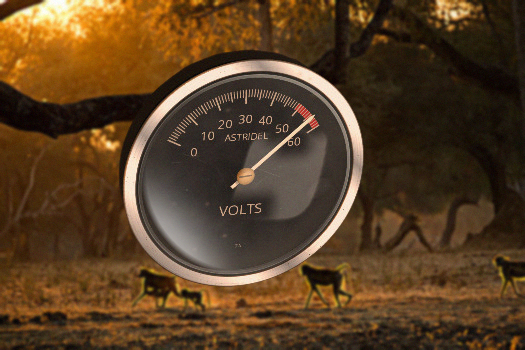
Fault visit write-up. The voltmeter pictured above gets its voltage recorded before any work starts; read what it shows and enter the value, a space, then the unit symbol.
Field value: 55 V
